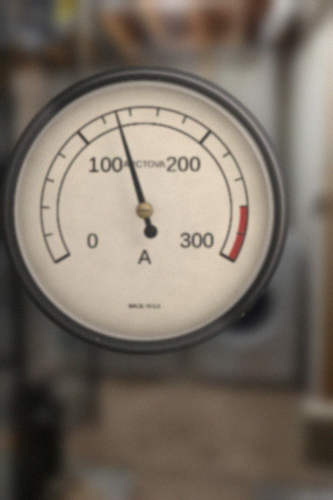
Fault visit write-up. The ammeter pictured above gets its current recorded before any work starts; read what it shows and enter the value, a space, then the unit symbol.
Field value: 130 A
